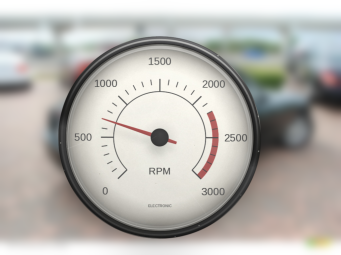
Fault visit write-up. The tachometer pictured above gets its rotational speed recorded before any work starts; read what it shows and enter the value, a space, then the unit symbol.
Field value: 700 rpm
